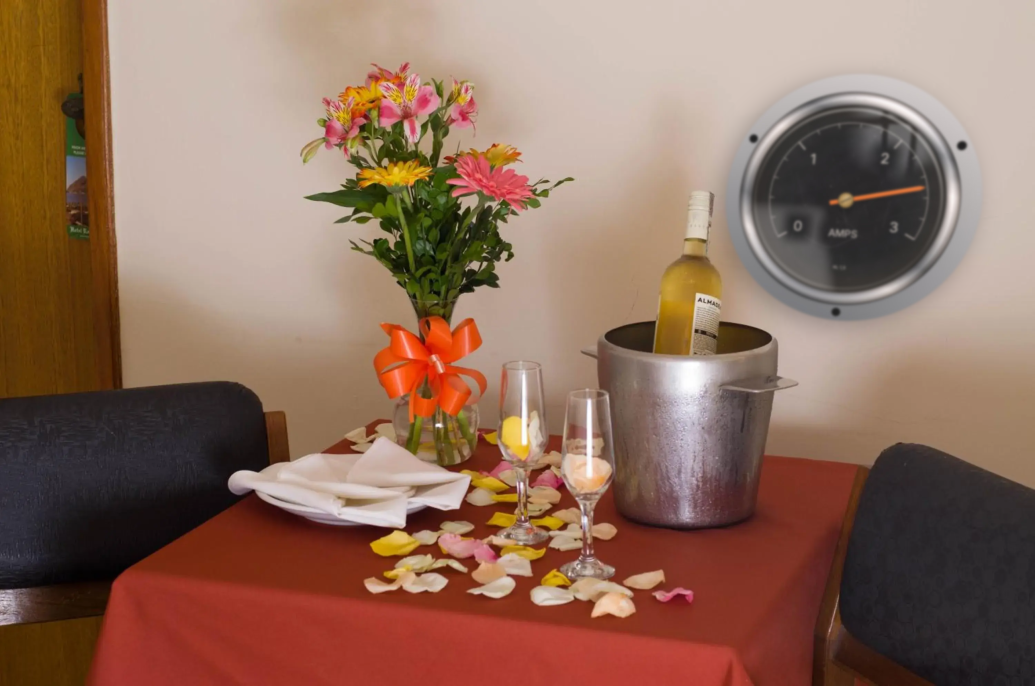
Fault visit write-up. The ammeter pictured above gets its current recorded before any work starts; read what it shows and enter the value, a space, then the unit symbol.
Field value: 2.5 A
